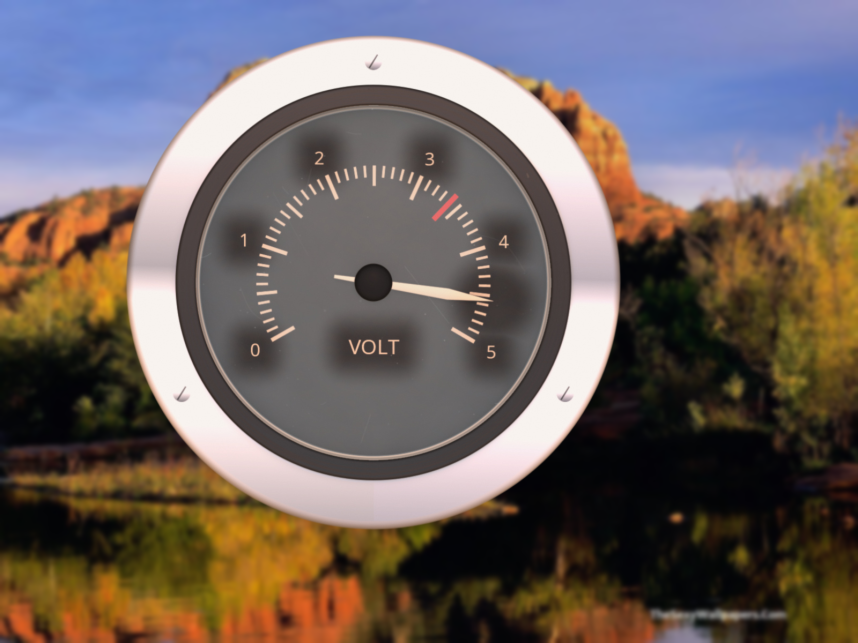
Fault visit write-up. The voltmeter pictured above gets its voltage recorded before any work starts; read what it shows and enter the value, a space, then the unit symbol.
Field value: 4.55 V
